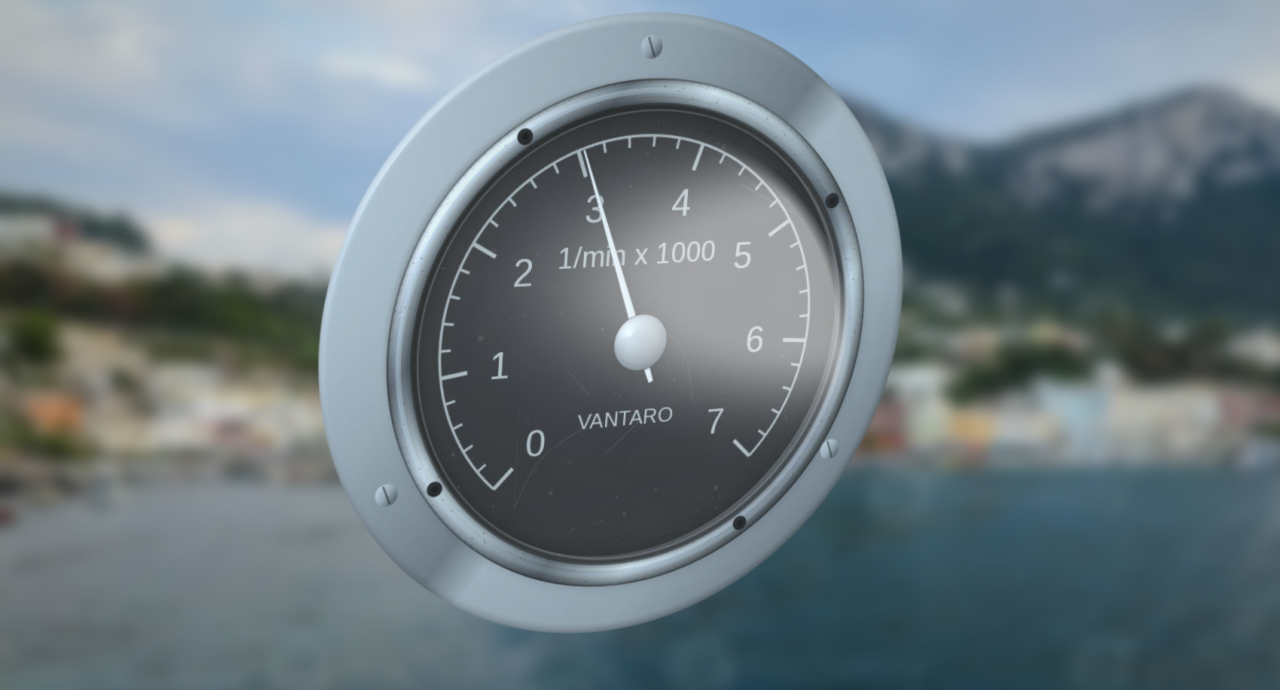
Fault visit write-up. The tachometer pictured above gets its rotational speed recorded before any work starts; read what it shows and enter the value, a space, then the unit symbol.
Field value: 3000 rpm
